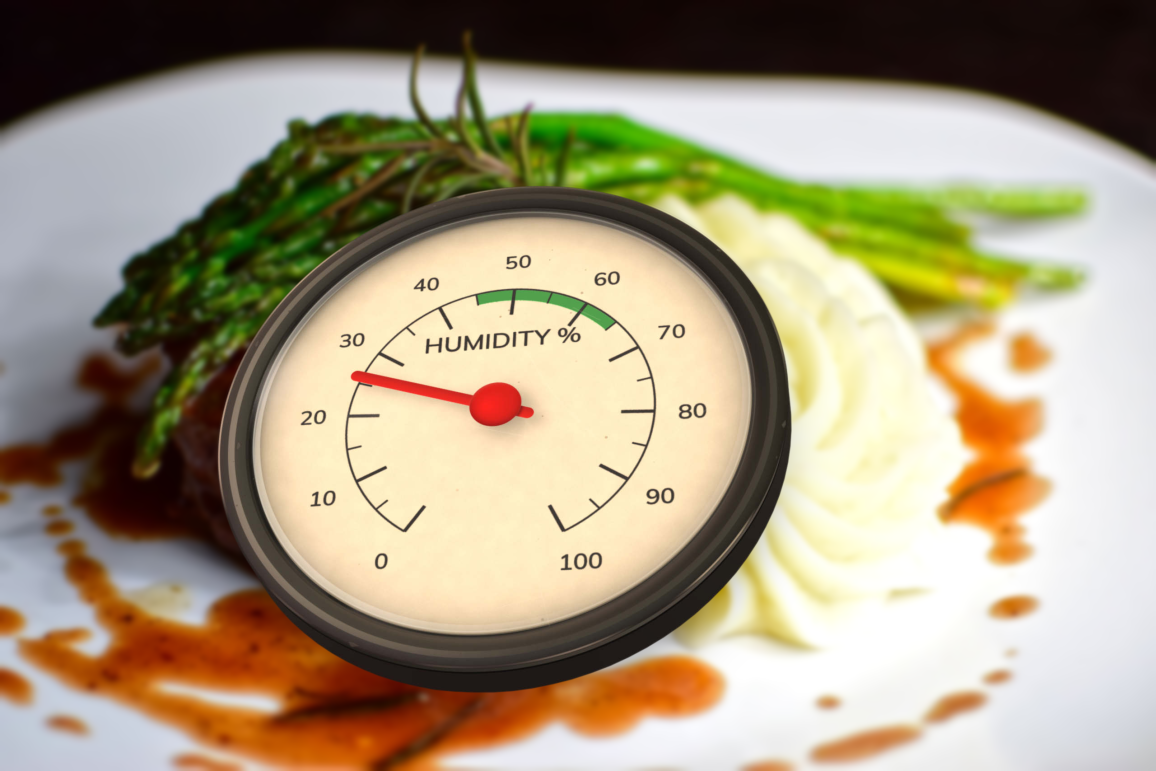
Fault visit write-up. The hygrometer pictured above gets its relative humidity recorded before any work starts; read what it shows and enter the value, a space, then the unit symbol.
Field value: 25 %
